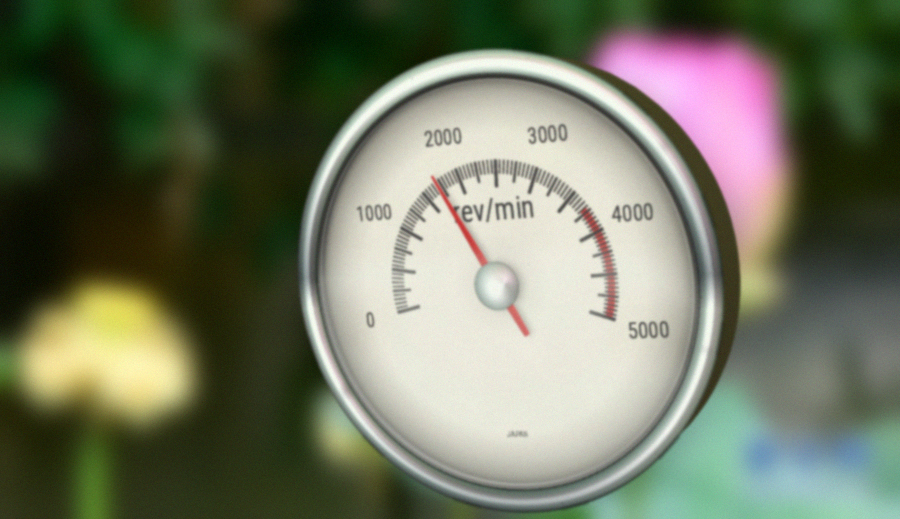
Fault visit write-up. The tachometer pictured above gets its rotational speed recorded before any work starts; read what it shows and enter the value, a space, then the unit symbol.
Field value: 1750 rpm
